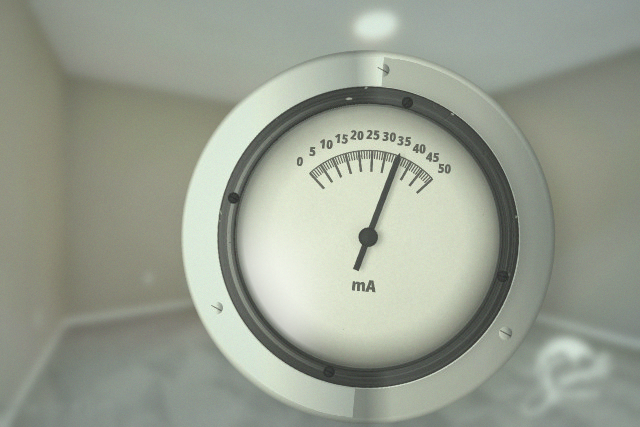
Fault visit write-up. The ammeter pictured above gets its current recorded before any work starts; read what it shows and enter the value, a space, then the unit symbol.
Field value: 35 mA
